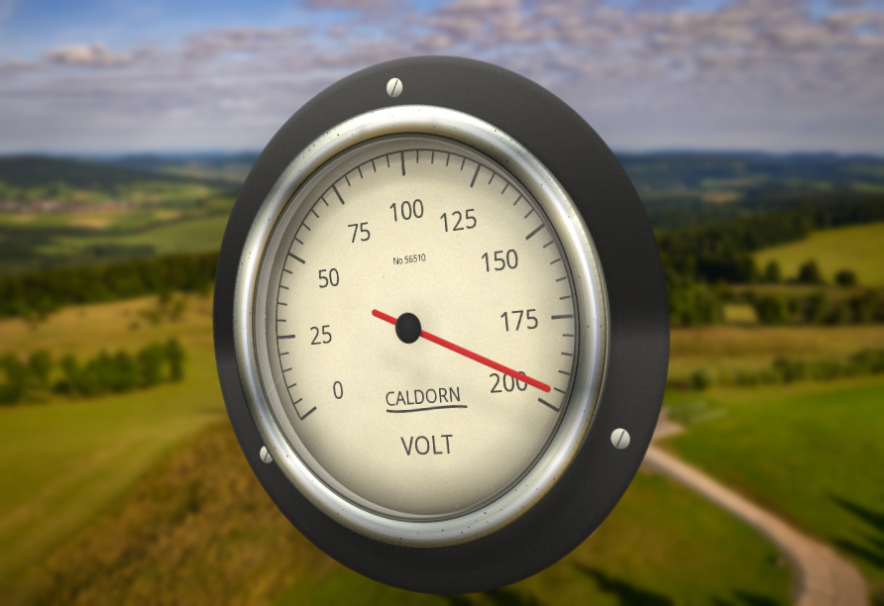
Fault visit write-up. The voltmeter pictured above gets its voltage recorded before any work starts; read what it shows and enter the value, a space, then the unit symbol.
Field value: 195 V
